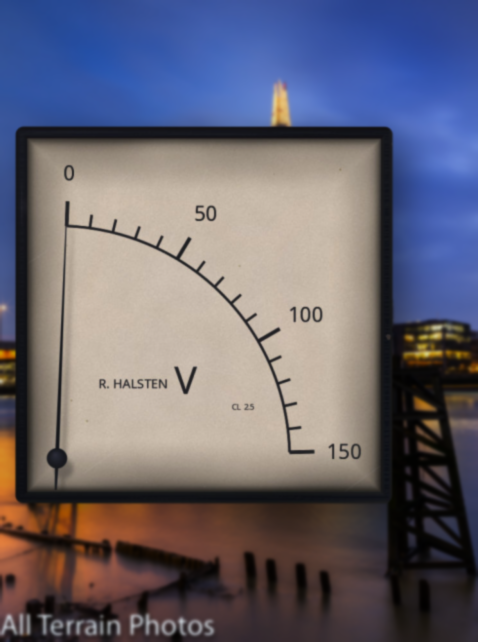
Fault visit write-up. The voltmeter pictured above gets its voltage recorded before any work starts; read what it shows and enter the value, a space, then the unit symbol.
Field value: 0 V
